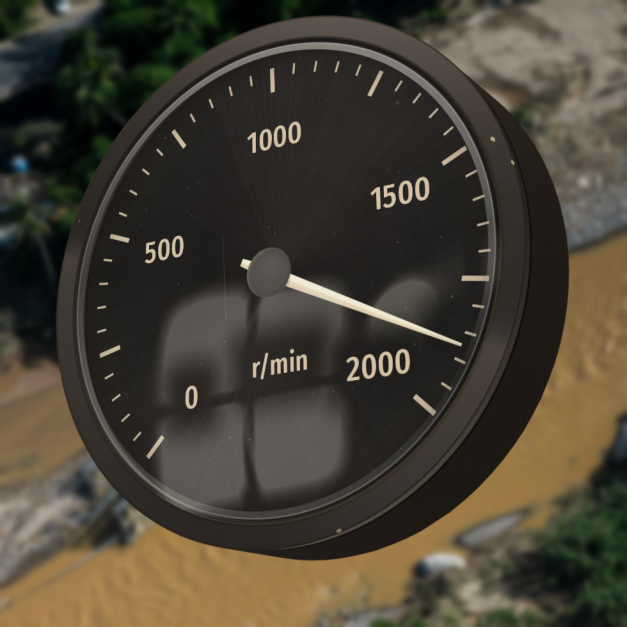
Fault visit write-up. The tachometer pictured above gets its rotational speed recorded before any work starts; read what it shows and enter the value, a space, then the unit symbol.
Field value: 1875 rpm
